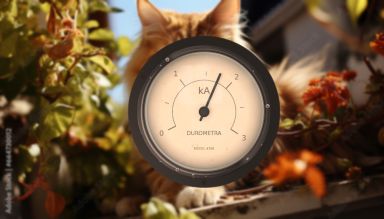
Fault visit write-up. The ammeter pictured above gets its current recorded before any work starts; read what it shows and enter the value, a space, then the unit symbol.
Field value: 1.75 kA
